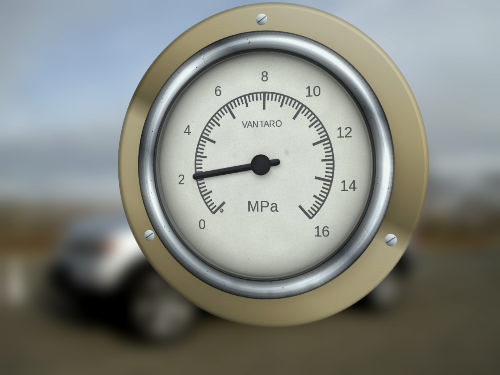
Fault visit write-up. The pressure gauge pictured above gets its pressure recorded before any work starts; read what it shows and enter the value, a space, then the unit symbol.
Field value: 2 MPa
